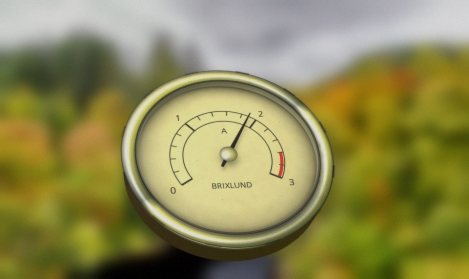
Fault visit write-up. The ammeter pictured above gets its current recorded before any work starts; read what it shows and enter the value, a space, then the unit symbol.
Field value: 1.9 A
